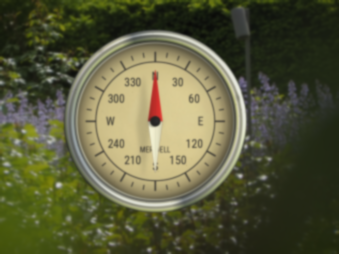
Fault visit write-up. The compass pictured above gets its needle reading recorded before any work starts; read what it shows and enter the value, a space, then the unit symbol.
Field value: 0 °
